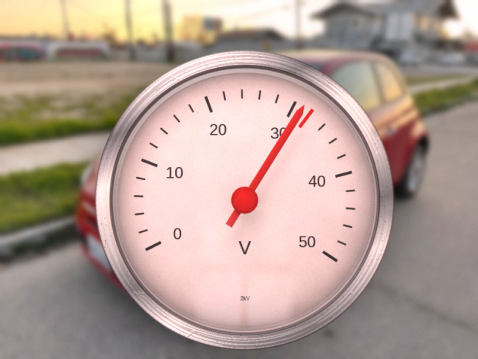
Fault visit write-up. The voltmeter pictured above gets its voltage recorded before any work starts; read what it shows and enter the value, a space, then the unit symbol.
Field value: 31 V
